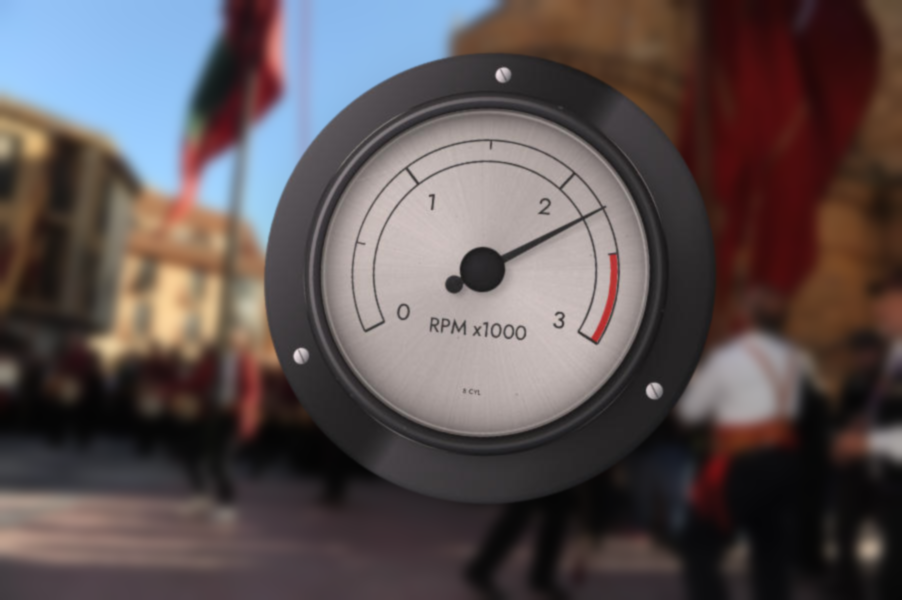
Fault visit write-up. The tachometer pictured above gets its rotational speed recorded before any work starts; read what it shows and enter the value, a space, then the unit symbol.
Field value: 2250 rpm
